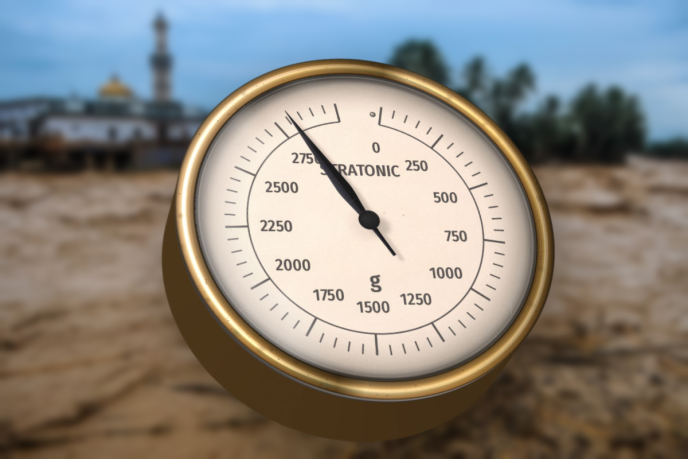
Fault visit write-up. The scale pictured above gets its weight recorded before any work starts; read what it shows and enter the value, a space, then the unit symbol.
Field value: 2800 g
